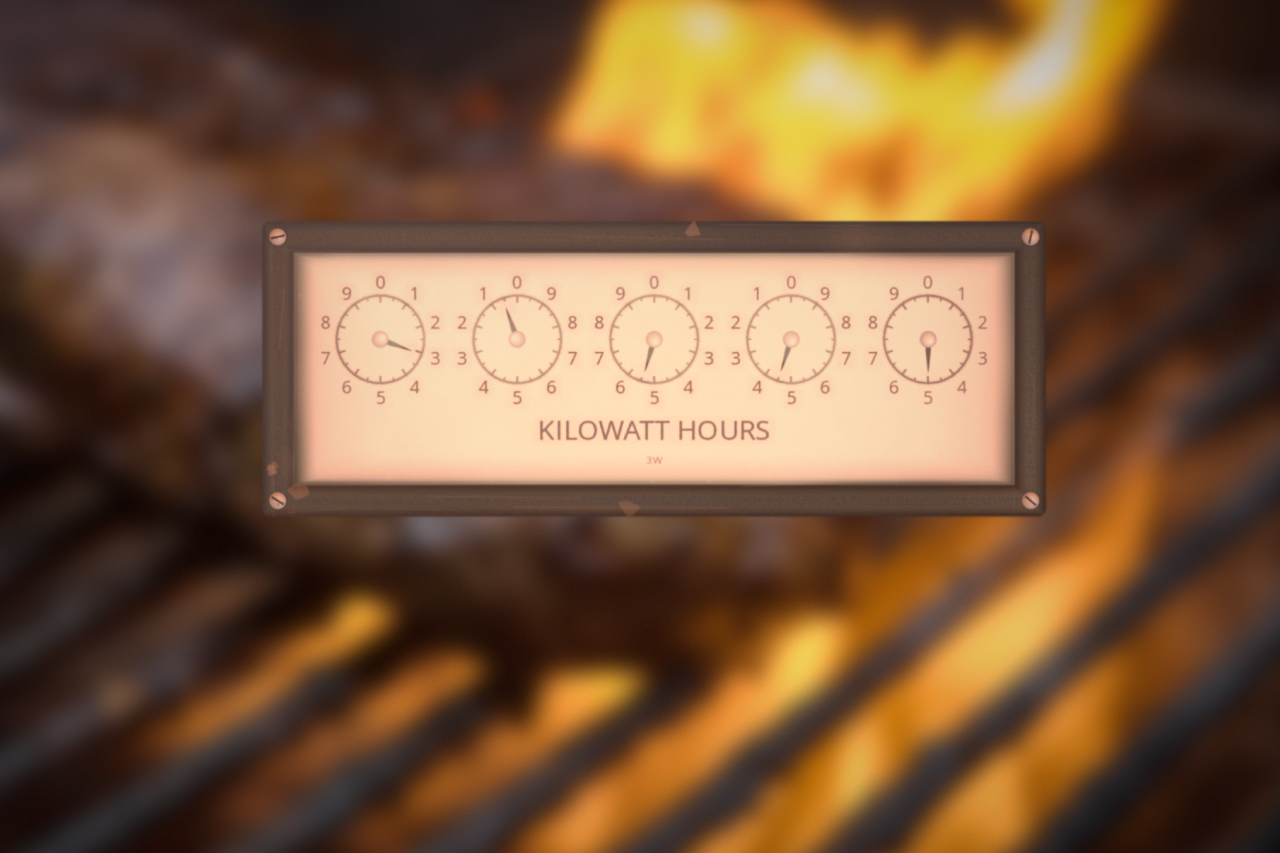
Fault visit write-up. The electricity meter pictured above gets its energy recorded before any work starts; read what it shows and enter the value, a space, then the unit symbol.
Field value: 30545 kWh
